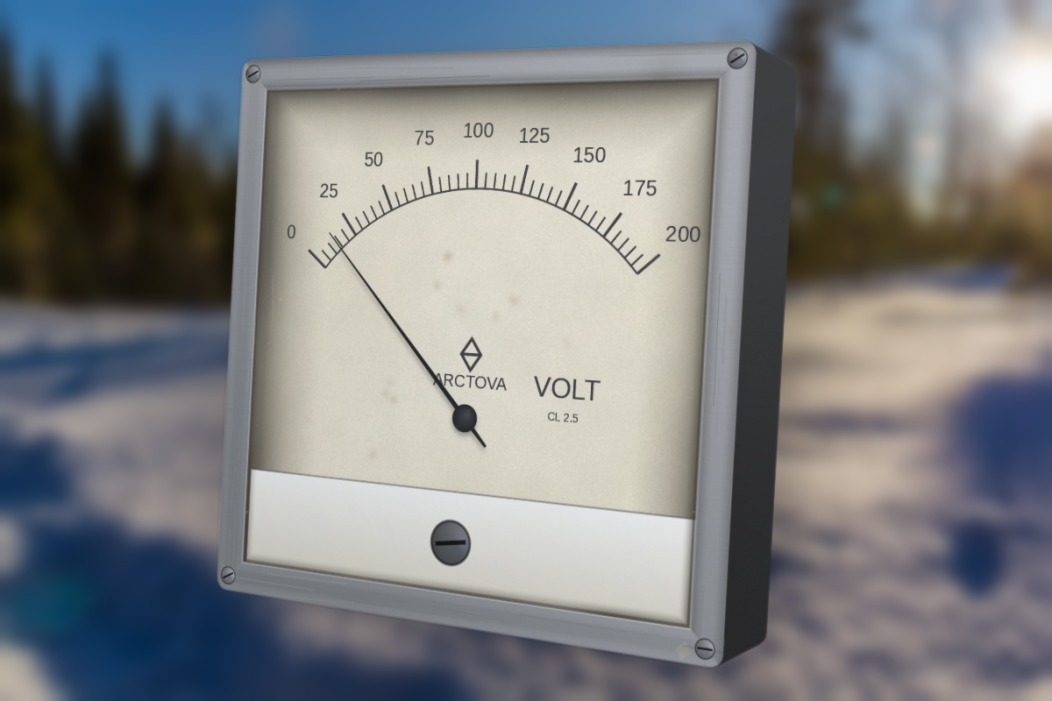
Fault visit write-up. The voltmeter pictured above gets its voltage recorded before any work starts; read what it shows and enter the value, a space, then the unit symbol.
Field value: 15 V
